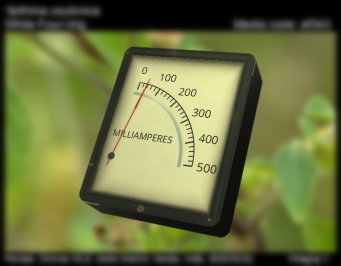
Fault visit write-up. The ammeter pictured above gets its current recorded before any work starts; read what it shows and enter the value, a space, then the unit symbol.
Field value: 40 mA
